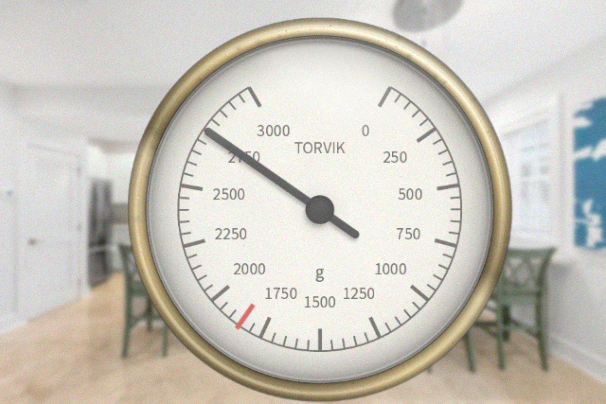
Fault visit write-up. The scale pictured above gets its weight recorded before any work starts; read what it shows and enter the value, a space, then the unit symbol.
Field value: 2750 g
